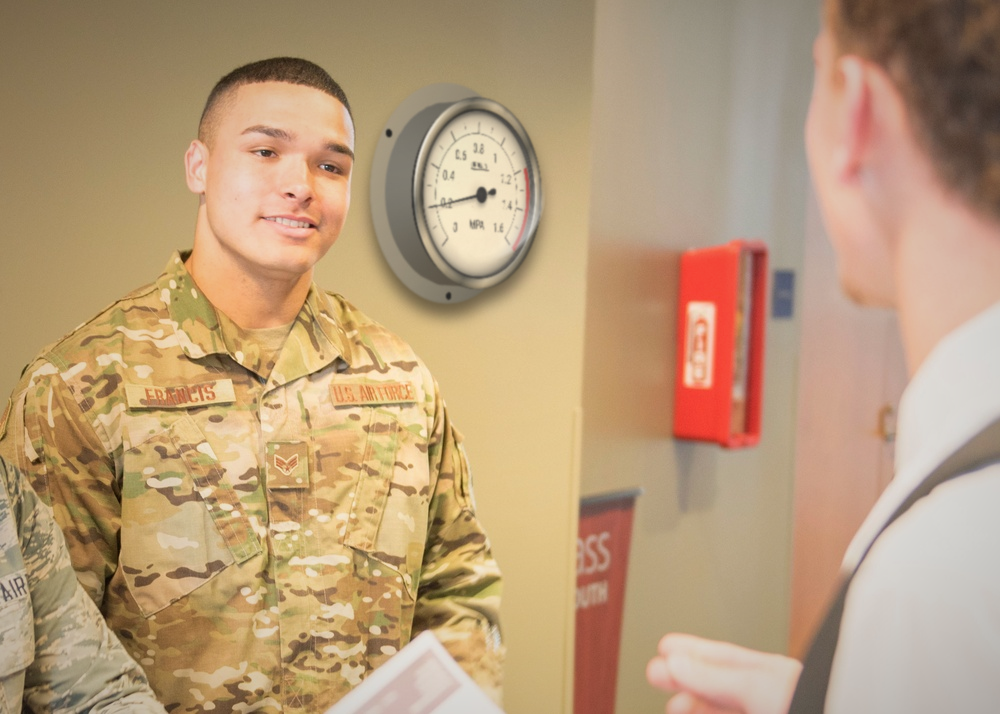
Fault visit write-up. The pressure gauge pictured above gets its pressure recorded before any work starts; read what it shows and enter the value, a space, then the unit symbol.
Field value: 0.2 MPa
